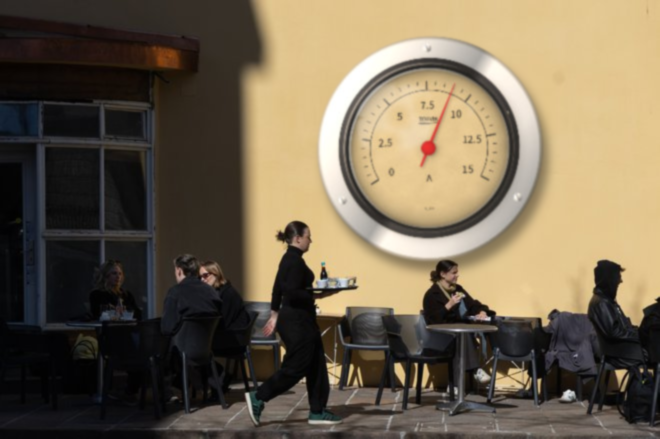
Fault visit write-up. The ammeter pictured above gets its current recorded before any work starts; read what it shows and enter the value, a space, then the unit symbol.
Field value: 9 A
